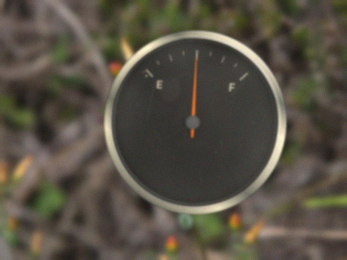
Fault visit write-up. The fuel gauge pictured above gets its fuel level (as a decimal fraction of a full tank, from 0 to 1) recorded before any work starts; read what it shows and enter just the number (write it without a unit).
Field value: 0.5
